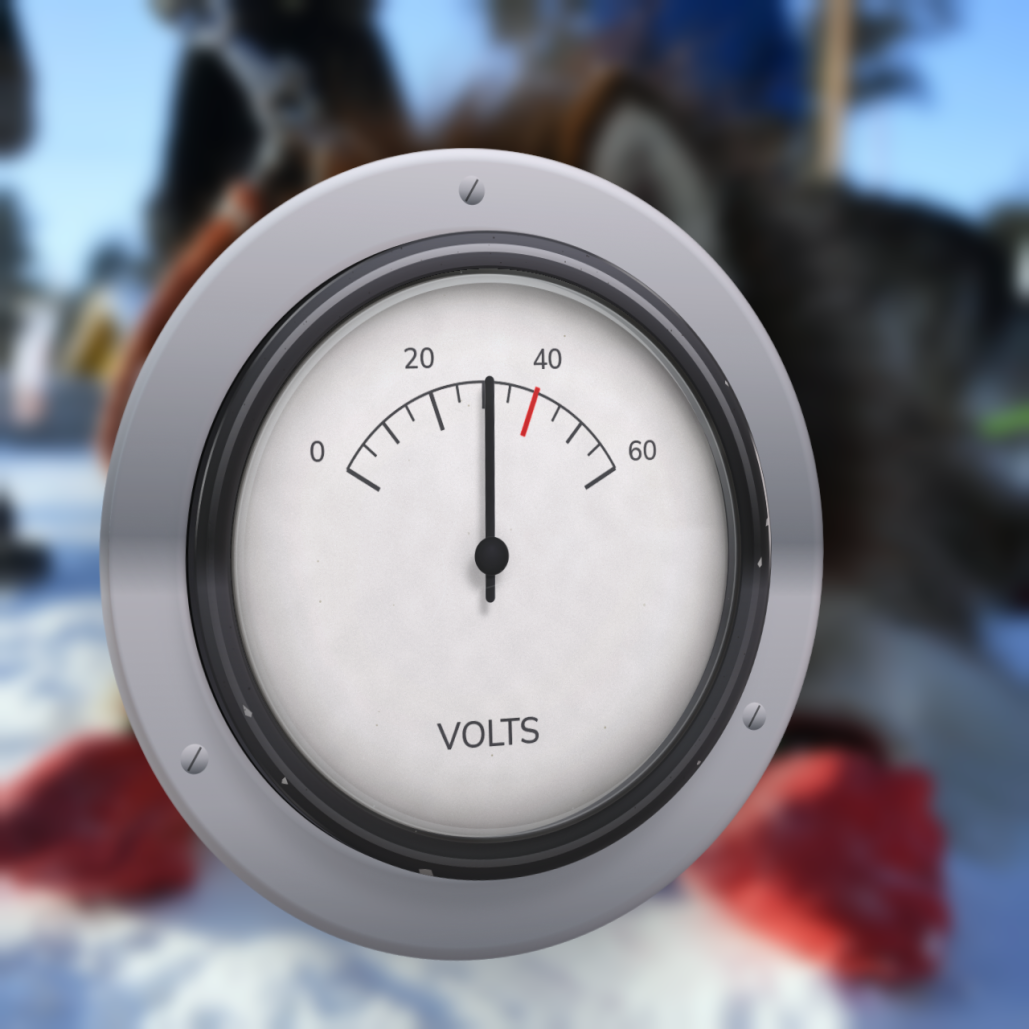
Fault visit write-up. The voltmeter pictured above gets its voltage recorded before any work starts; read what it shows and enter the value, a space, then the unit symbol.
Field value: 30 V
